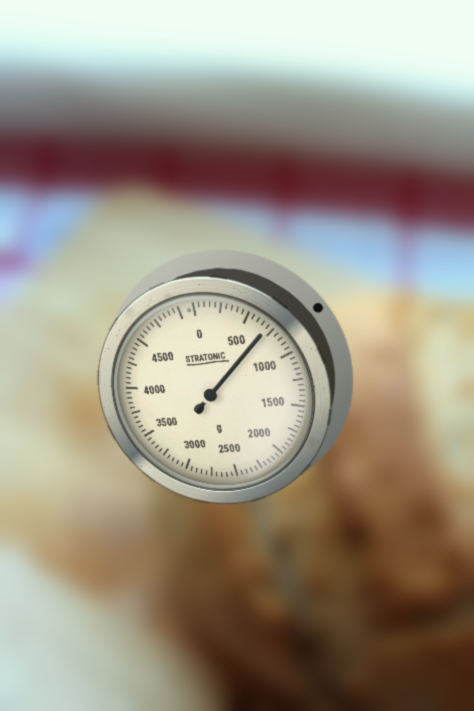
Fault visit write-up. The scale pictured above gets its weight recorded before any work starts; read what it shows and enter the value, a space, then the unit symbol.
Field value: 700 g
